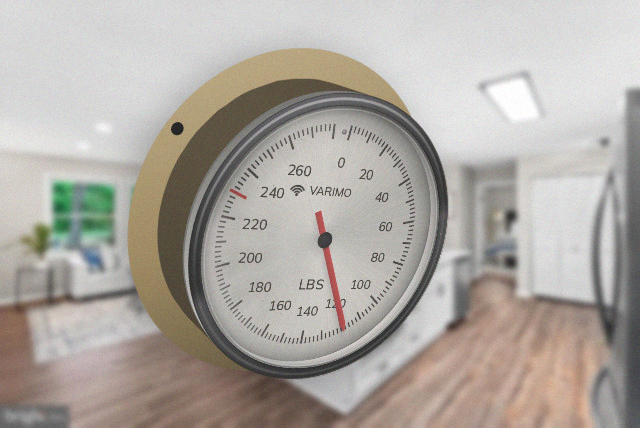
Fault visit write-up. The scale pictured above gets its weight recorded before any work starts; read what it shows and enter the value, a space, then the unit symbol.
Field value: 120 lb
